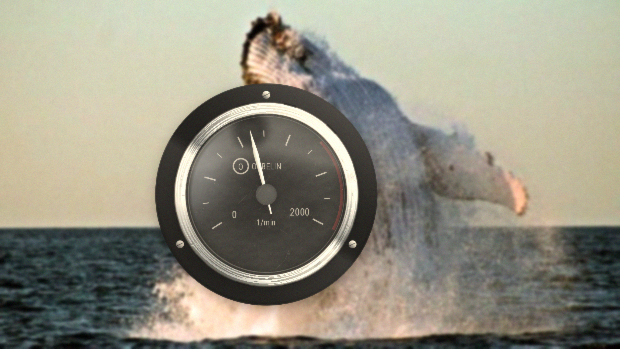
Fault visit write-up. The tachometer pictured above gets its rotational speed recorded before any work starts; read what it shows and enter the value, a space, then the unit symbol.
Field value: 900 rpm
